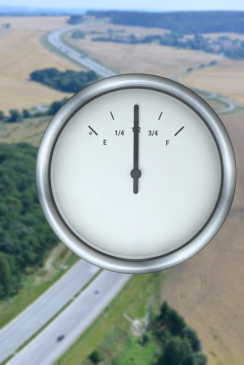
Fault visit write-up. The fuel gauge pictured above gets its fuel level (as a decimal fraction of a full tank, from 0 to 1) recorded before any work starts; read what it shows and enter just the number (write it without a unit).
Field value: 0.5
